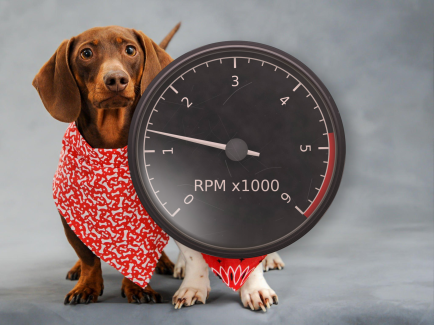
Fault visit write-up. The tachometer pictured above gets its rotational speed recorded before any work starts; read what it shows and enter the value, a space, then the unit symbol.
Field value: 1300 rpm
